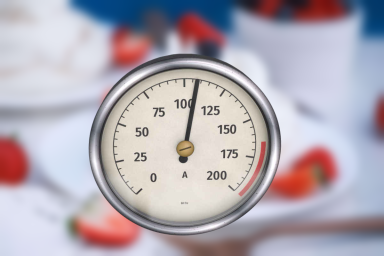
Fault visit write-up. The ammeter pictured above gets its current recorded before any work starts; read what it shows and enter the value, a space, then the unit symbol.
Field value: 107.5 A
